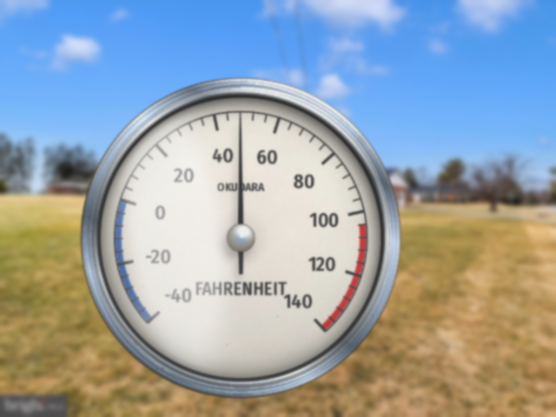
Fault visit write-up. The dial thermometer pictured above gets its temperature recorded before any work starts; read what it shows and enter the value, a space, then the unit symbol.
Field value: 48 °F
